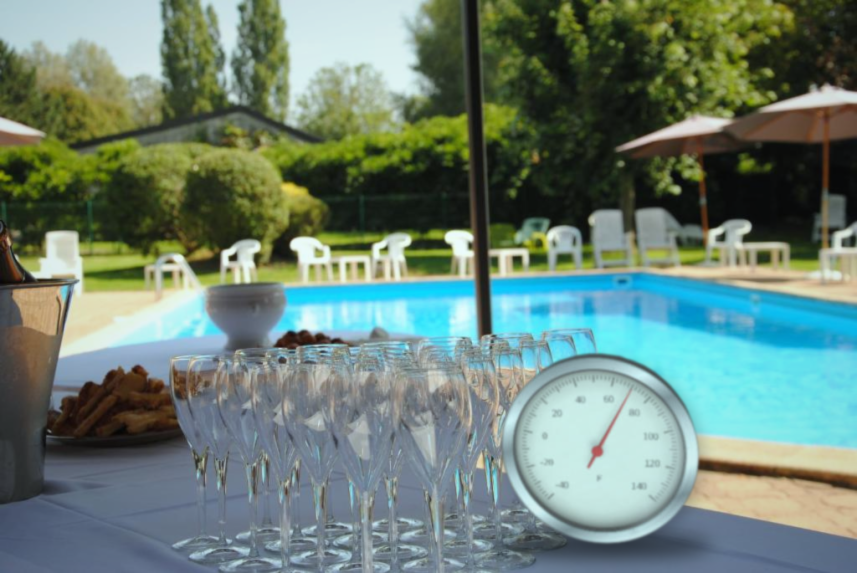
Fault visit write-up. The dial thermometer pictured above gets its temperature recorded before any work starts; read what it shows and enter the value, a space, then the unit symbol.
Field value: 70 °F
